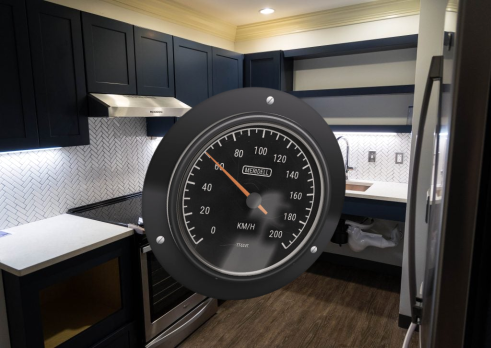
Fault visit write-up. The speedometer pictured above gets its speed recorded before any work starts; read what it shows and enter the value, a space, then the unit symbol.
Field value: 60 km/h
